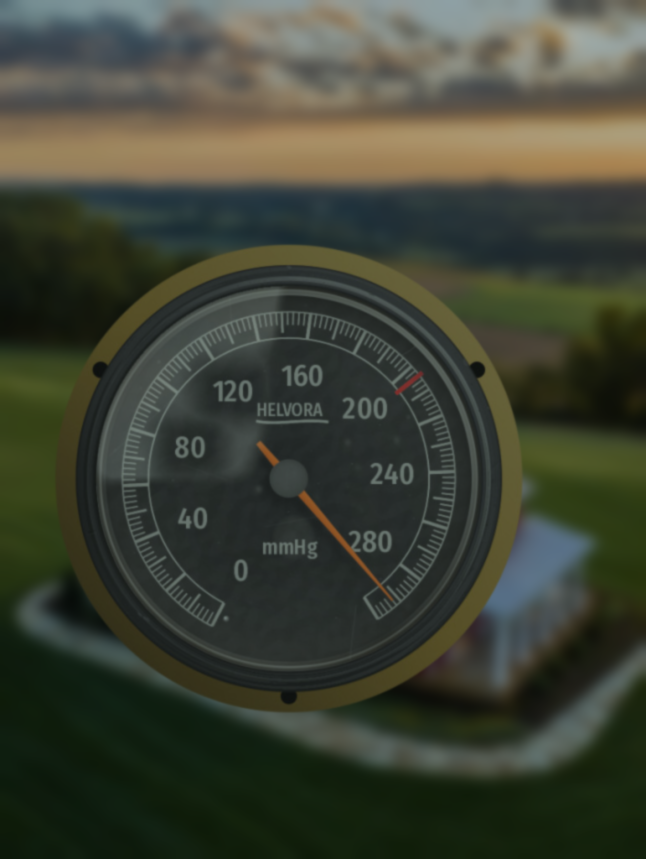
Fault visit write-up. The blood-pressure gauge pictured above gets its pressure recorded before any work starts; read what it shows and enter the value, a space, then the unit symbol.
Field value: 292 mmHg
